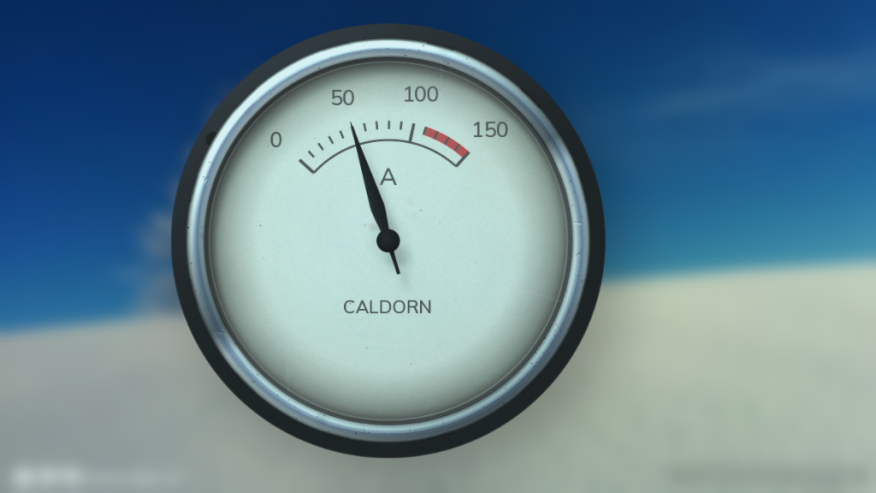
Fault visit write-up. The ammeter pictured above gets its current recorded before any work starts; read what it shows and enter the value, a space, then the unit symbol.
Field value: 50 A
